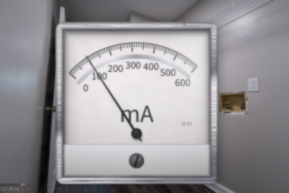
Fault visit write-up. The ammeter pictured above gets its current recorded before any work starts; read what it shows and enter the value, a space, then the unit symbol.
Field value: 100 mA
